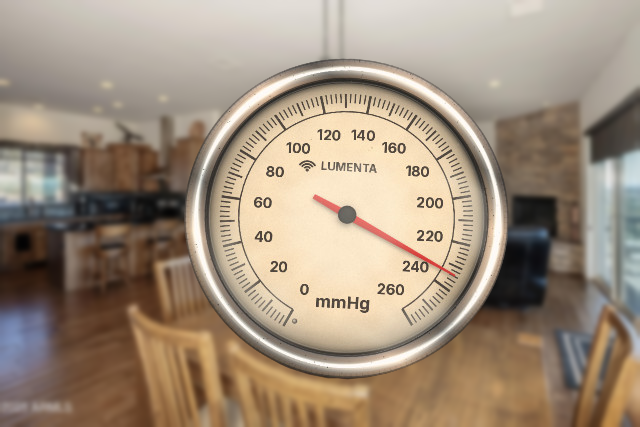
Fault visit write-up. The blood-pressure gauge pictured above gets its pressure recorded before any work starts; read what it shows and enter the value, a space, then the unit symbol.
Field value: 234 mmHg
